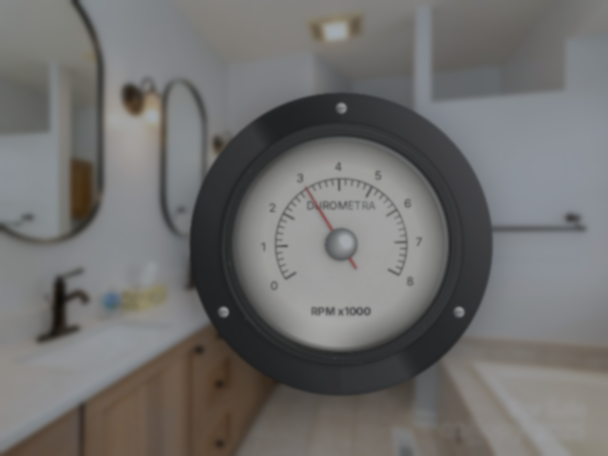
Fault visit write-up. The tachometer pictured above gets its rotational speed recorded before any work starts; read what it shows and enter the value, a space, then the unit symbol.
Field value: 3000 rpm
